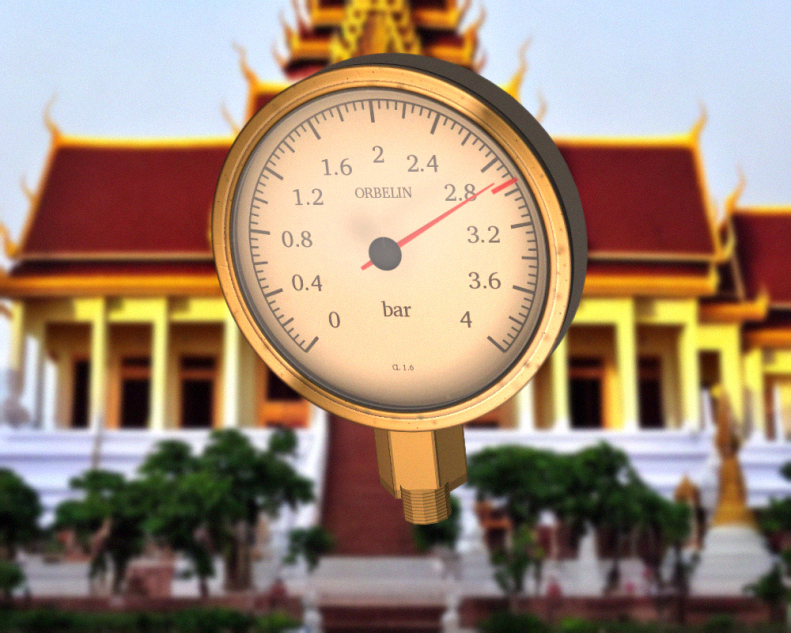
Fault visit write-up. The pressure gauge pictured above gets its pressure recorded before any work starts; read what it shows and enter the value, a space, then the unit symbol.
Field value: 2.9 bar
